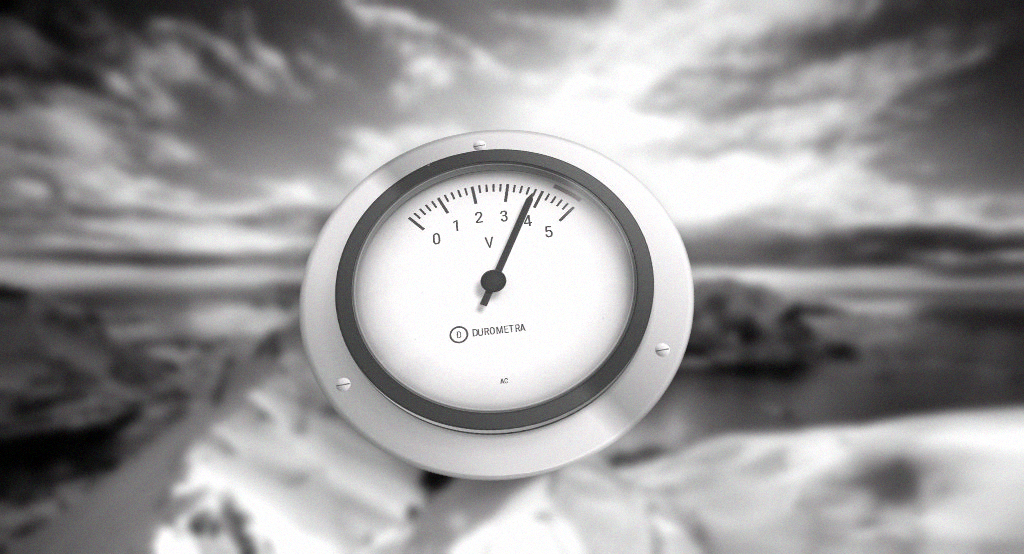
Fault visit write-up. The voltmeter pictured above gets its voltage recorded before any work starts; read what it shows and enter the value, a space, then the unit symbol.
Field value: 3.8 V
